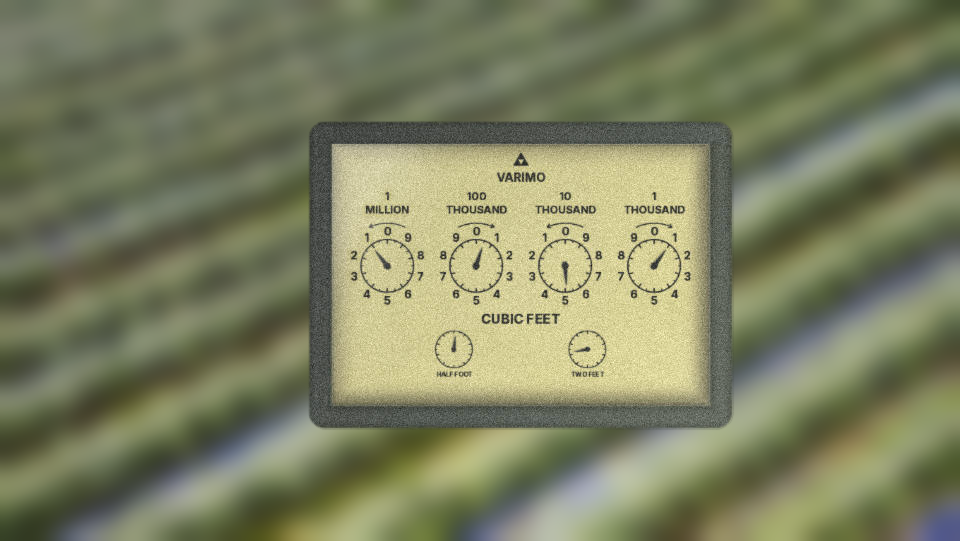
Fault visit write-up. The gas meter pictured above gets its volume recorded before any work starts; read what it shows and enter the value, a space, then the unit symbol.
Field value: 105100 ft³
